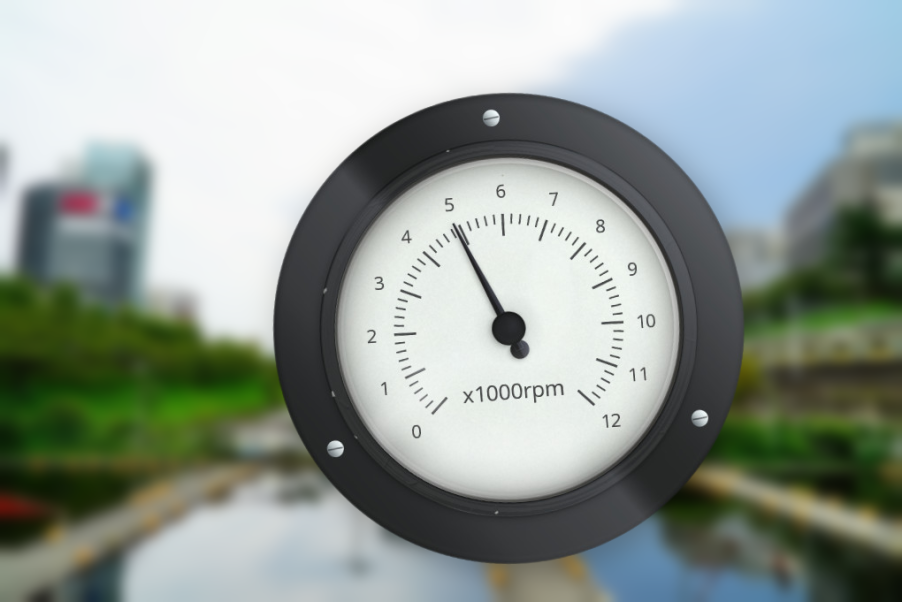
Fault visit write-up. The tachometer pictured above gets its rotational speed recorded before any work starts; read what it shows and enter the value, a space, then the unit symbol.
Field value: 4900 rpm
